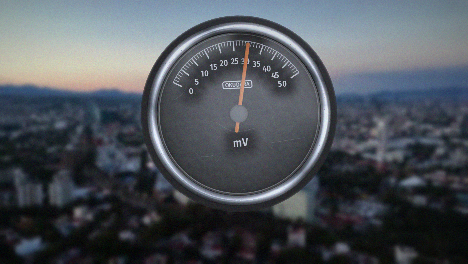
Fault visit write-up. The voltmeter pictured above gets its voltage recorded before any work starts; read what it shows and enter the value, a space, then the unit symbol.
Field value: 30 mV
